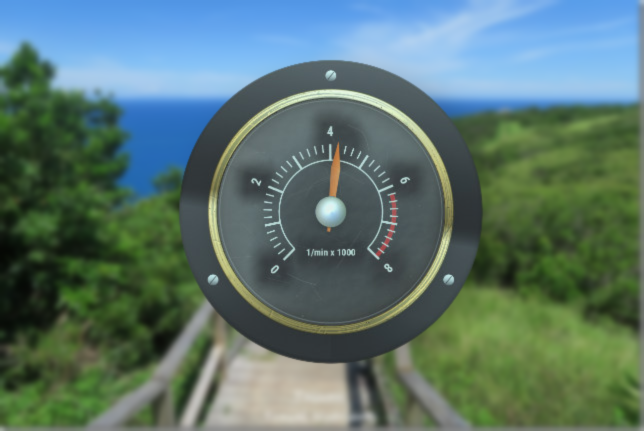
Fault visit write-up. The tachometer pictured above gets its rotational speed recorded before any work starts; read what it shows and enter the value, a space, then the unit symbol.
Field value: 4200 rpm
